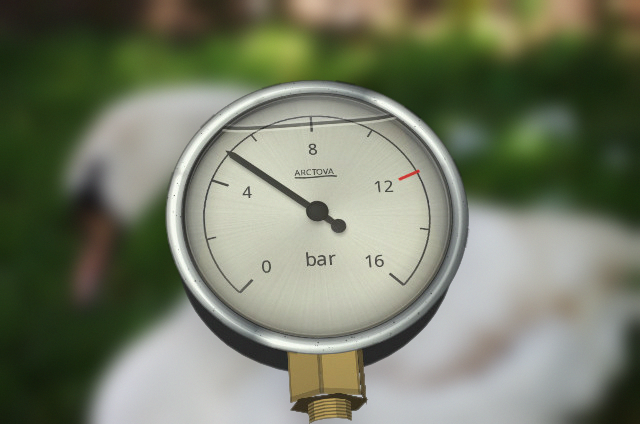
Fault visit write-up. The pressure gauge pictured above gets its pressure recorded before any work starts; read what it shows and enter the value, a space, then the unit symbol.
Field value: 5 bar
